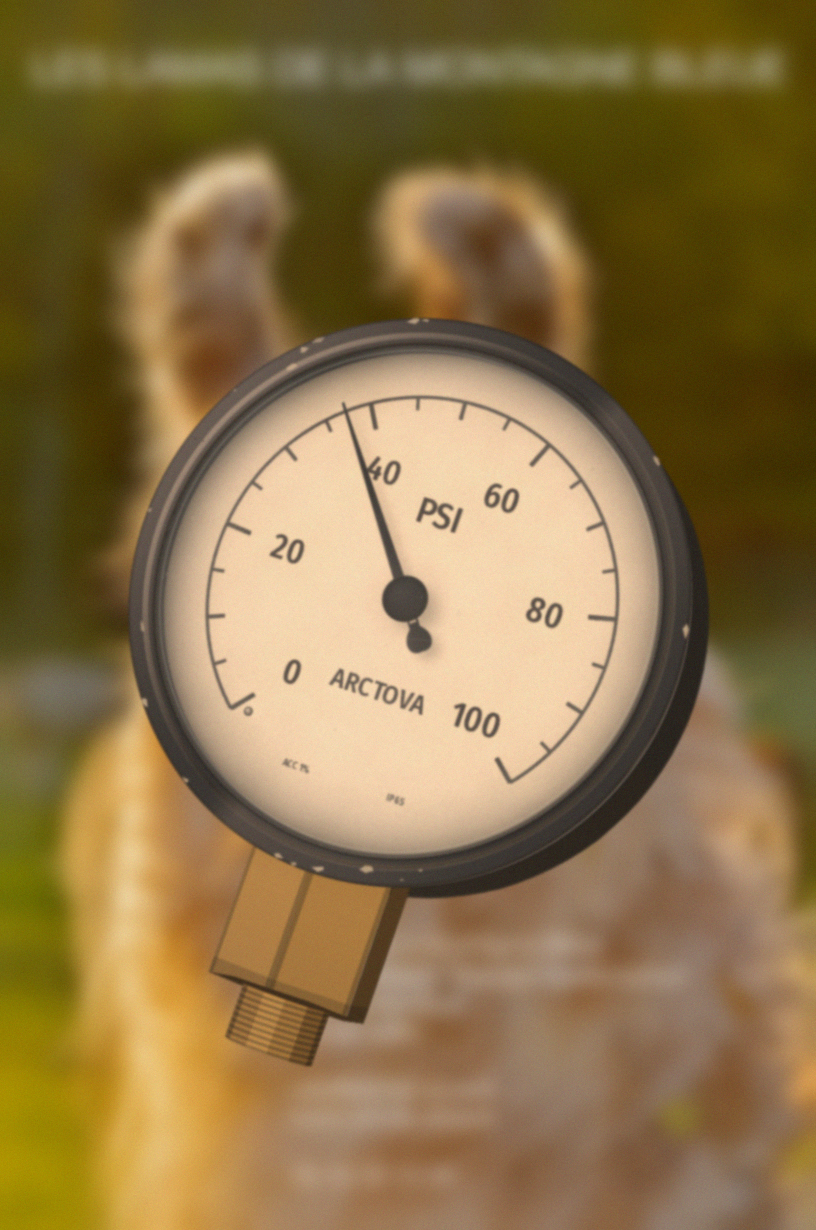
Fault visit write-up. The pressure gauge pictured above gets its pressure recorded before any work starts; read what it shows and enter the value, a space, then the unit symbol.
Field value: 37.5 psi
